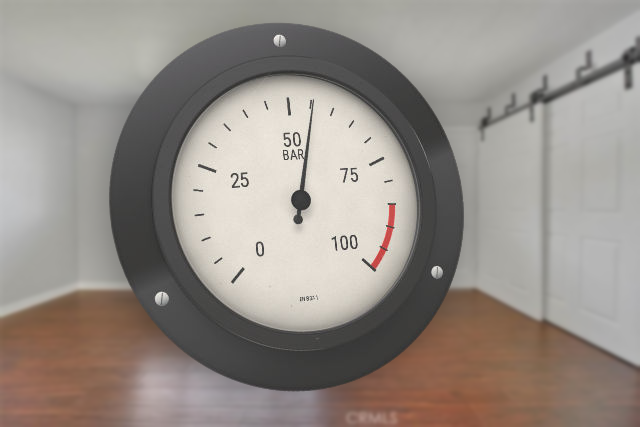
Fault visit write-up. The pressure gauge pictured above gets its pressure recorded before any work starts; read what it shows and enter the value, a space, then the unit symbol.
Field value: 55 bar
